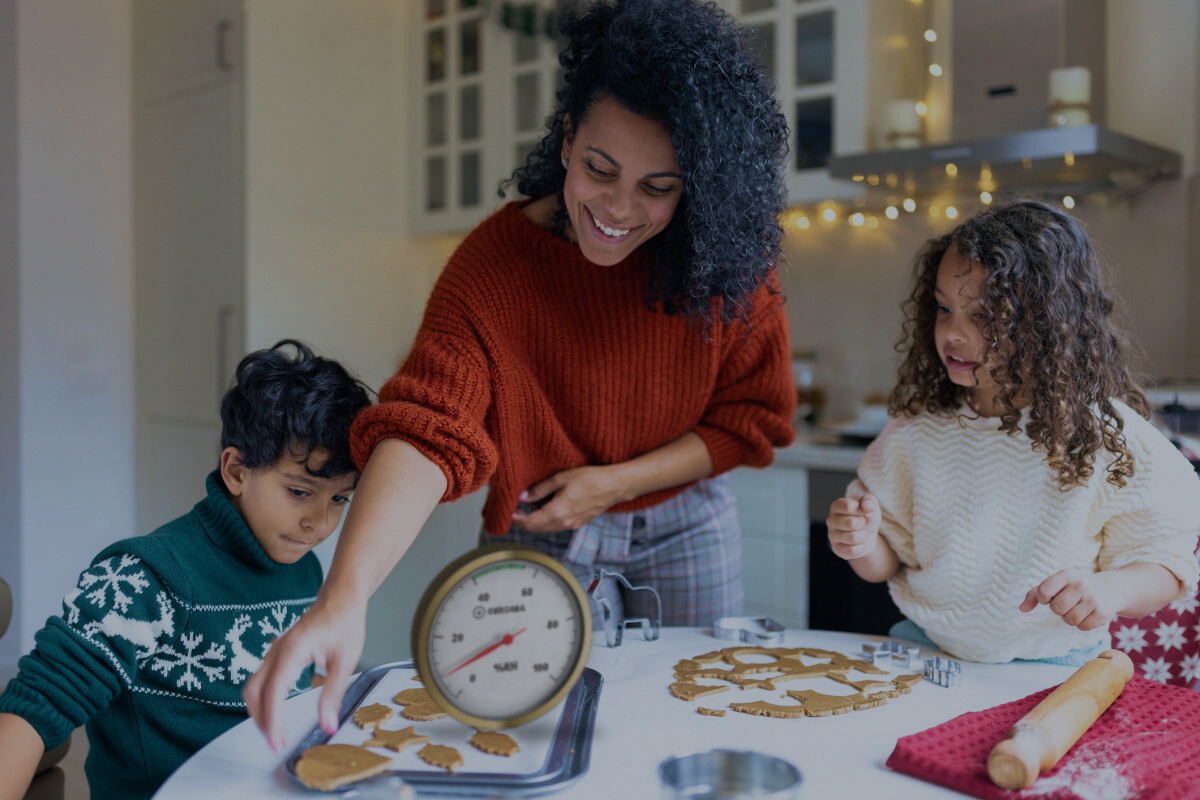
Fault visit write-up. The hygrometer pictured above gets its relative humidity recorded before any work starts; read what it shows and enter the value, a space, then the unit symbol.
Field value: 8 %
